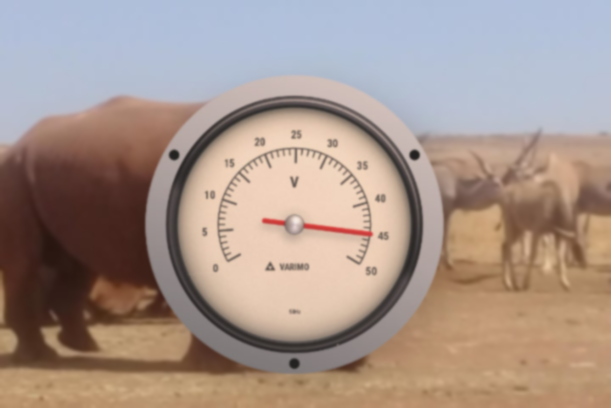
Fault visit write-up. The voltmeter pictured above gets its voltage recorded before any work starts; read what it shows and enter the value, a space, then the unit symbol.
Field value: 45 V
